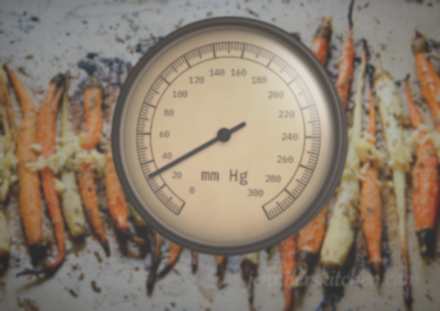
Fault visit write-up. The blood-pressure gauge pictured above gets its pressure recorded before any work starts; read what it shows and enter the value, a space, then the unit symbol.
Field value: 30 mmHg
